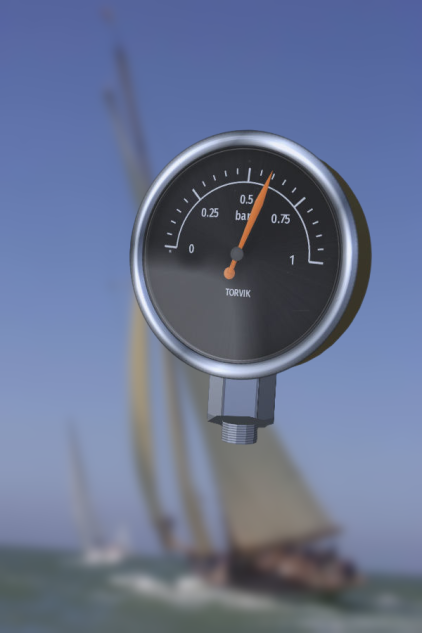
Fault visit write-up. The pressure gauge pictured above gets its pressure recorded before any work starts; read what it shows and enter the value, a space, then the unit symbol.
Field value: 0.6 bar
